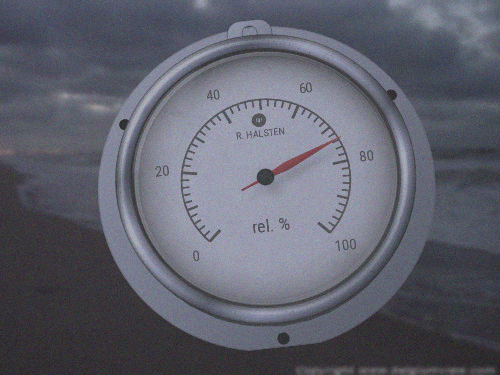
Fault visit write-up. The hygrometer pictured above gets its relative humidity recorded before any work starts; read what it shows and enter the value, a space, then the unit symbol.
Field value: 74 %
